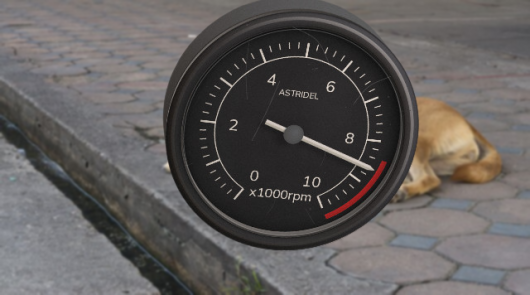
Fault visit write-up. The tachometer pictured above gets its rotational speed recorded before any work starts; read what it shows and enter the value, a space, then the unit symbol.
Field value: 8600 rpm
